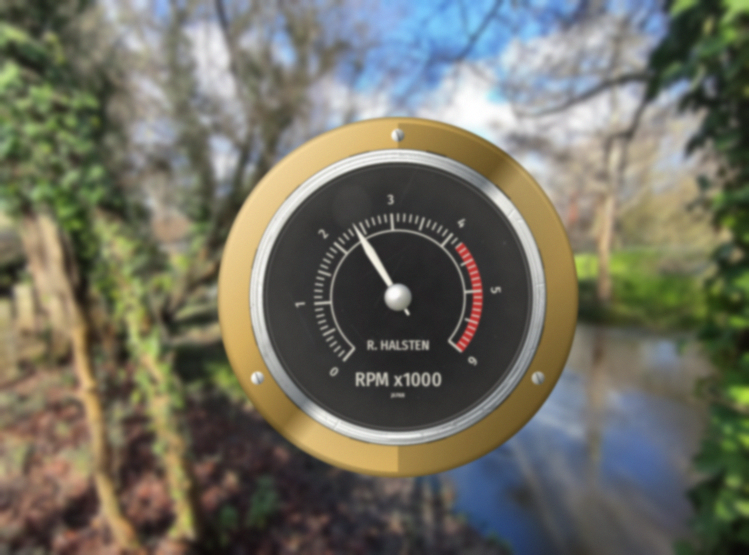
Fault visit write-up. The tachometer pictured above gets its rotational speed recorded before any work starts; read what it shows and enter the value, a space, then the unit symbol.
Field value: 2400 rpm
